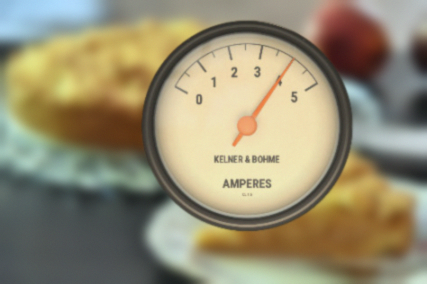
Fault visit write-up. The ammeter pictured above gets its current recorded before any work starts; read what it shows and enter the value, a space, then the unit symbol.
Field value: 4 A
